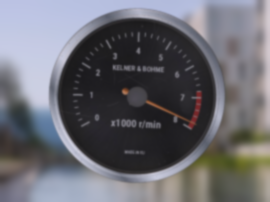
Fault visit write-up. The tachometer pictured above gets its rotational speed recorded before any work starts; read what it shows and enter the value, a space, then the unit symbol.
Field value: 7800 rpm
